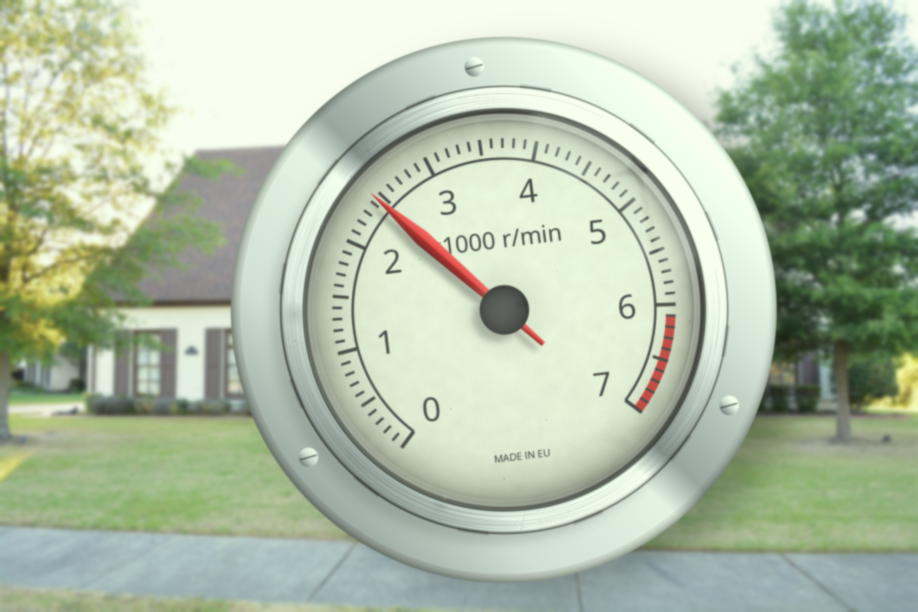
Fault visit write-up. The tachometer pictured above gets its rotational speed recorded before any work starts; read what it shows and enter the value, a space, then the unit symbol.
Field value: 2450 rpm
